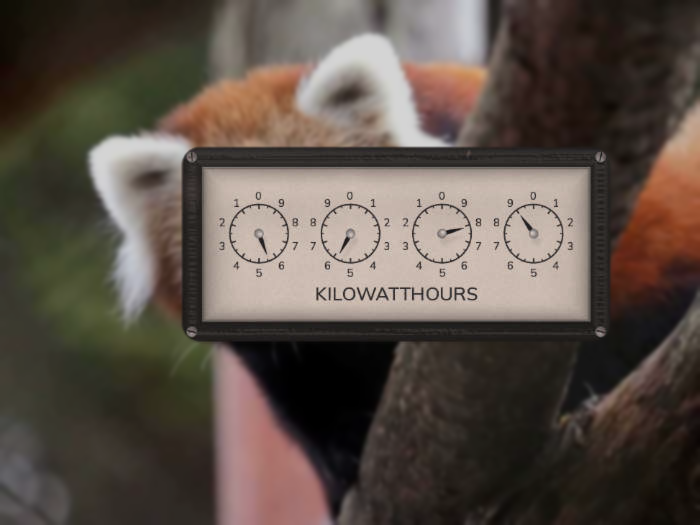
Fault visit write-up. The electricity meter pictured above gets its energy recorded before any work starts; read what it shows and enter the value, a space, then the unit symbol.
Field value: 5579 kWh
